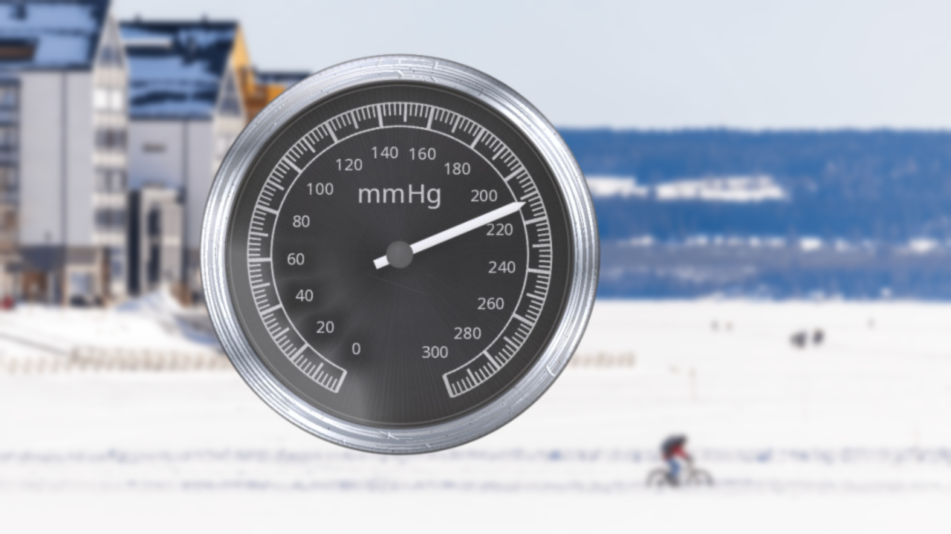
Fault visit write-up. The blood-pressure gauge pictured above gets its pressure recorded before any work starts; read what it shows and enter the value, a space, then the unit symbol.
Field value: 212 mmHg
